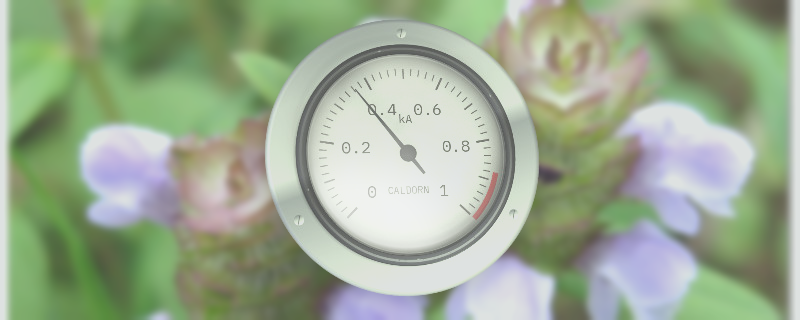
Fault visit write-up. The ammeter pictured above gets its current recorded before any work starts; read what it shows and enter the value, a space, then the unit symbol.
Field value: 0.36 kA
